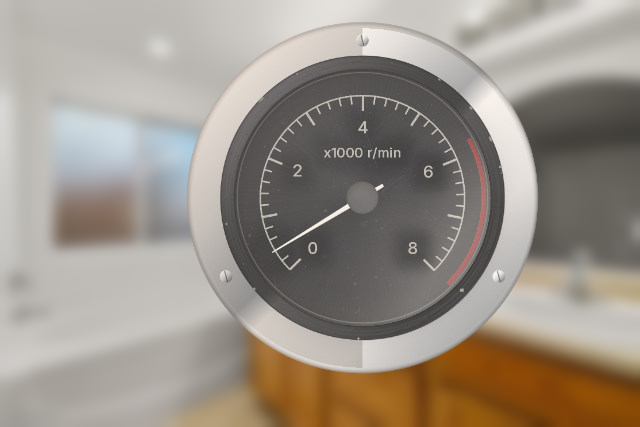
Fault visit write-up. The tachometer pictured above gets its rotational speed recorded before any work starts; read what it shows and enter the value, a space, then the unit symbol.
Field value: 400 rpm
